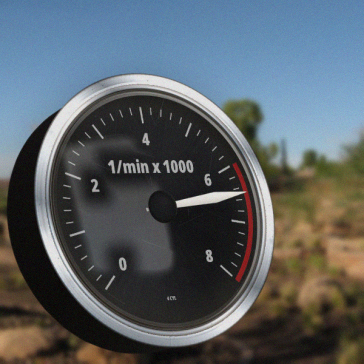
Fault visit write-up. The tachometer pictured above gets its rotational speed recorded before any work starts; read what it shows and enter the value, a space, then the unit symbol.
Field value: 6500 rpm
